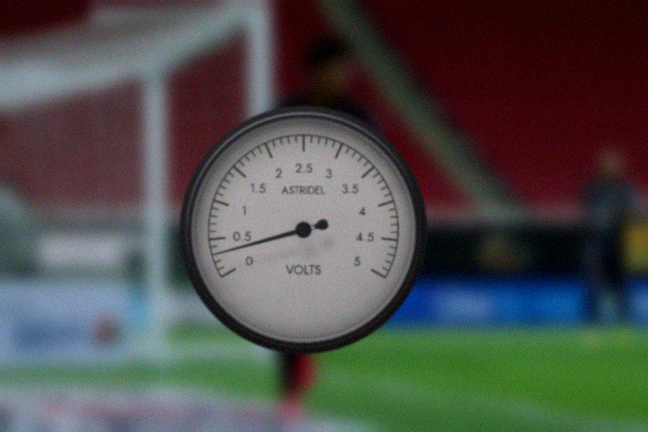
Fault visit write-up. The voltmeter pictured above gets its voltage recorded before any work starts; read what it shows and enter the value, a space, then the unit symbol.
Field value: 0.3 V
